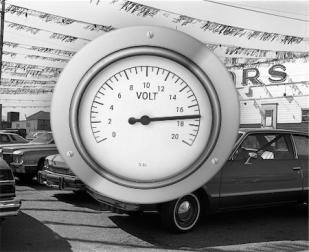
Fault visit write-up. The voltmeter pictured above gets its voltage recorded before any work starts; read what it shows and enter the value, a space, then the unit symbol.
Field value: 17 V
